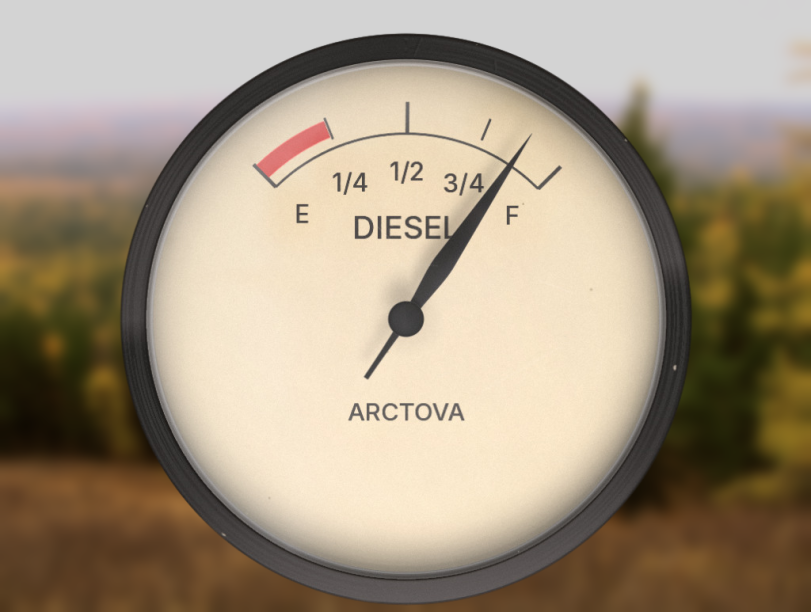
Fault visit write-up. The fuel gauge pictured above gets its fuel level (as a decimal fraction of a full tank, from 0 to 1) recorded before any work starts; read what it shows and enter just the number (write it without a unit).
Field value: 0.875
